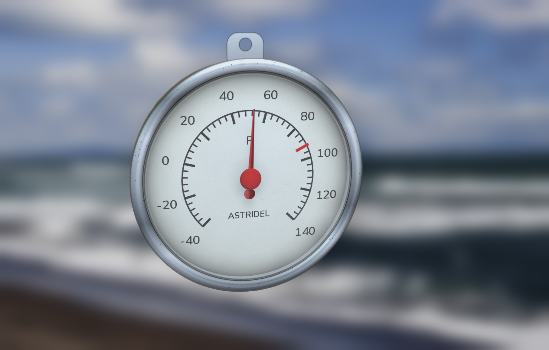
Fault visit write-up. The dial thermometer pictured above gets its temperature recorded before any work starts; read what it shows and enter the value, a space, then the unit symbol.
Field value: 52 °F
